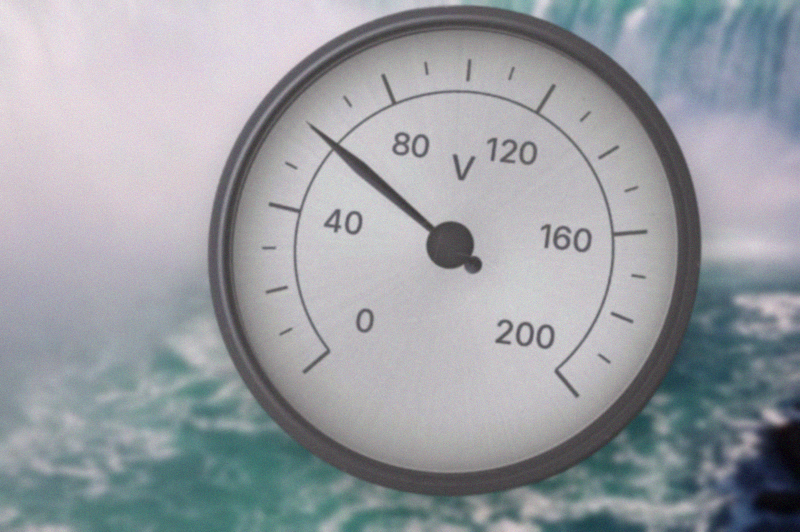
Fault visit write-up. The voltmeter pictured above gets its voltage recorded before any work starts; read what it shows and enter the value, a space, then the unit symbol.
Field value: 60 V
